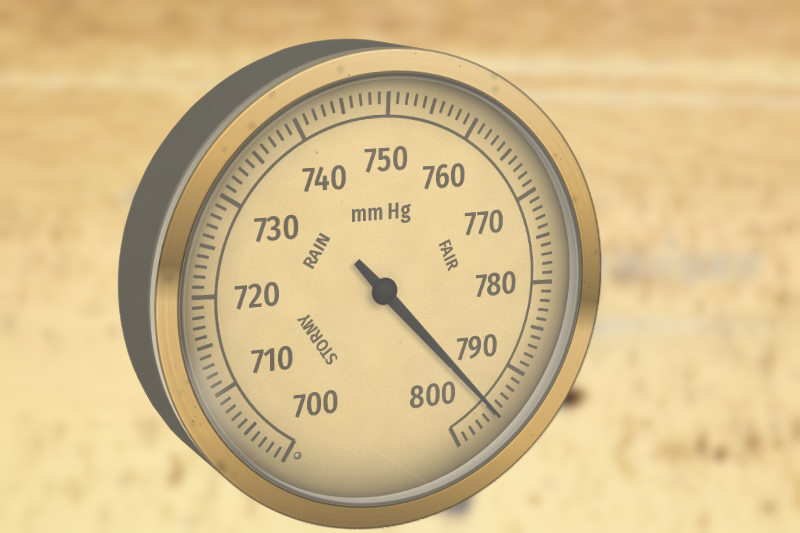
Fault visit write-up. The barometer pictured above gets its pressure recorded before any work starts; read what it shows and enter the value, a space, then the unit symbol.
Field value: 795 mmHg
